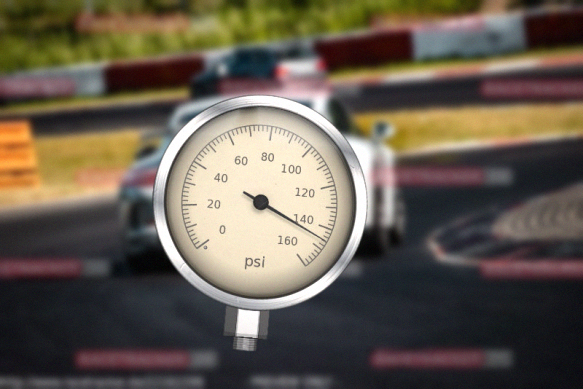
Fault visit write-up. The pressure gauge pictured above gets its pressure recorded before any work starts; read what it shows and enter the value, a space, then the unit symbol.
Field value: 146 psi
